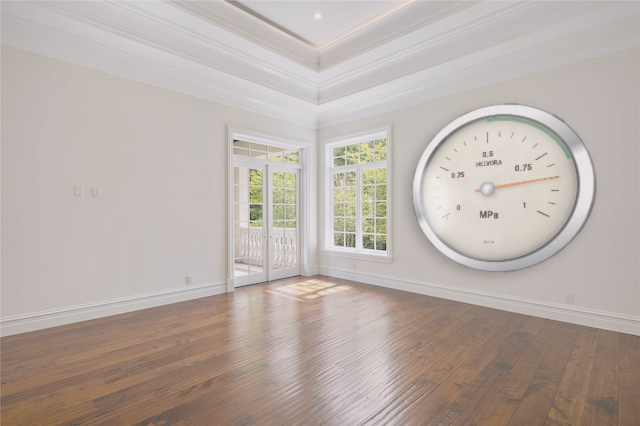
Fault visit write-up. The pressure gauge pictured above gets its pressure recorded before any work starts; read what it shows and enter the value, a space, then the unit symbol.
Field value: 0.85 MPa
